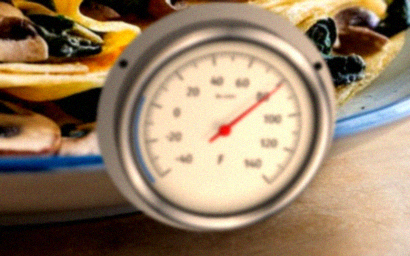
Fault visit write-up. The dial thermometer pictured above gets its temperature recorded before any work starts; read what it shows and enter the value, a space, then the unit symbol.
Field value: 80 °F
